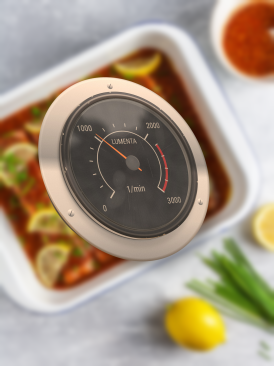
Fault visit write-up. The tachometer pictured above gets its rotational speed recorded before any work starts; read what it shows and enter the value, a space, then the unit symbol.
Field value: 1000 rpm
